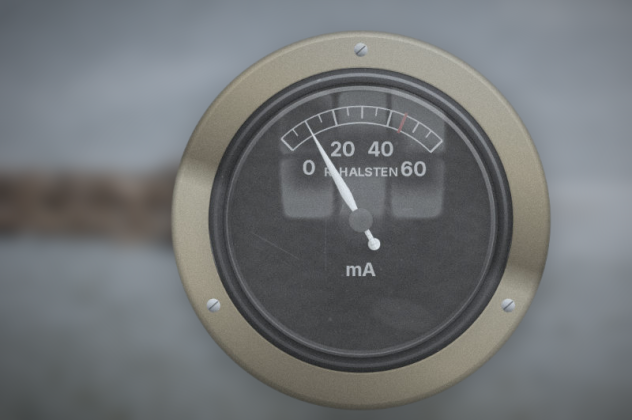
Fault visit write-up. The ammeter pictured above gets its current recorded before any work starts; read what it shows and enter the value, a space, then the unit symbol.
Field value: 10 mA
